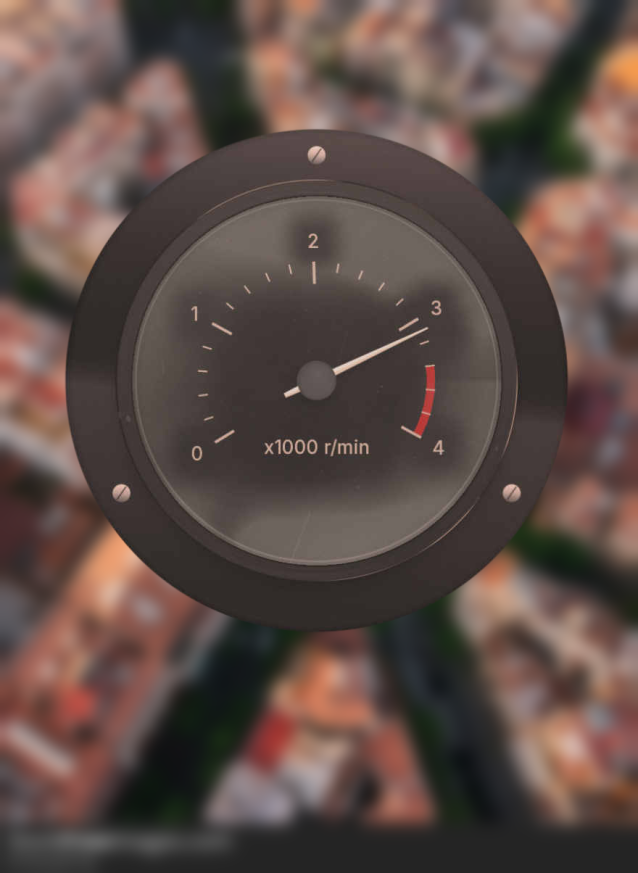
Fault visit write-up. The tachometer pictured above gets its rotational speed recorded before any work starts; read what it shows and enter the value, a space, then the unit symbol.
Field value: 3100 rpm
